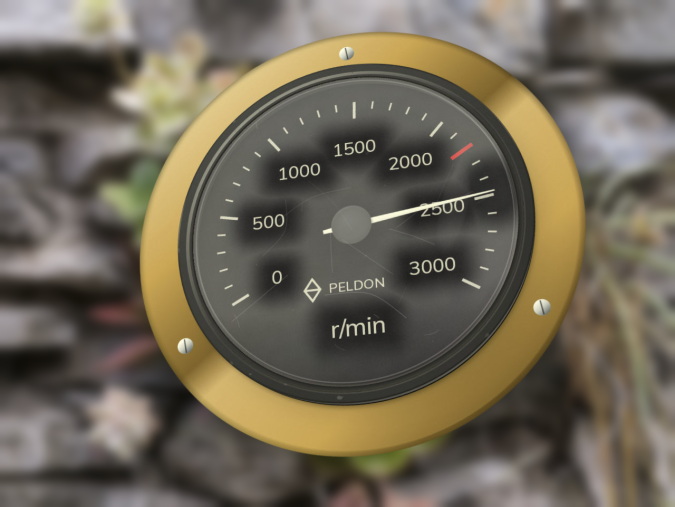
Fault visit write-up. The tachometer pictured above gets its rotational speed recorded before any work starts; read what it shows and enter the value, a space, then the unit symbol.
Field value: 2500 rpm
